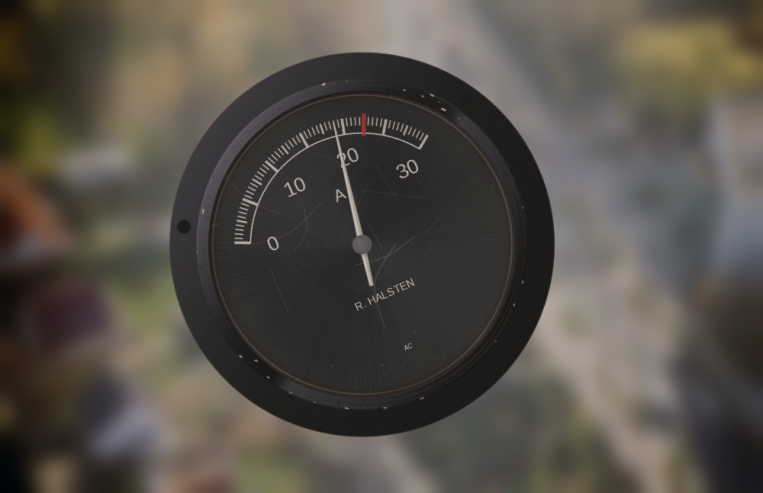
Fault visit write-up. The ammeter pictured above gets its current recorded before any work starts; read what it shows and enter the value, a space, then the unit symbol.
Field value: 19 A
